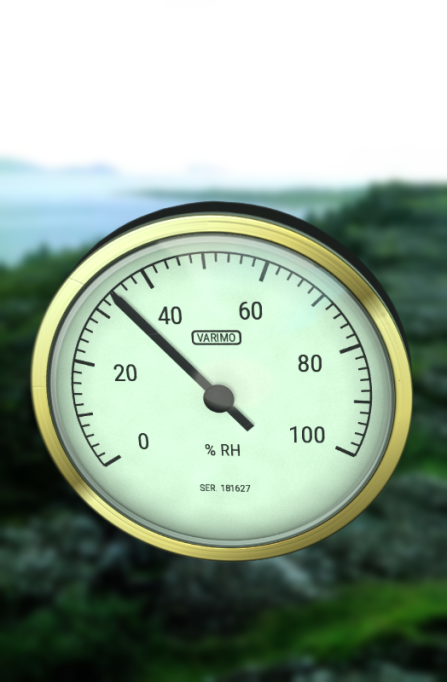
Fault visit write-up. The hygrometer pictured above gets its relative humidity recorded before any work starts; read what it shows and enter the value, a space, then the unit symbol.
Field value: 34 %
